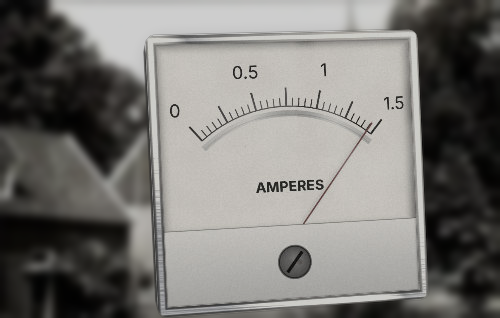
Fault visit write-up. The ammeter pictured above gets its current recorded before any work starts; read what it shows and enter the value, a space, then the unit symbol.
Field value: 1.45 A
